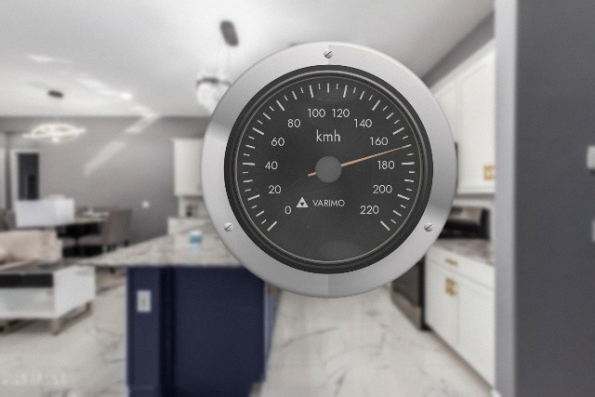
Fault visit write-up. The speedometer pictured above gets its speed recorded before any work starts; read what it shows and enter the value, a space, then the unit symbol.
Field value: 170 km/h
